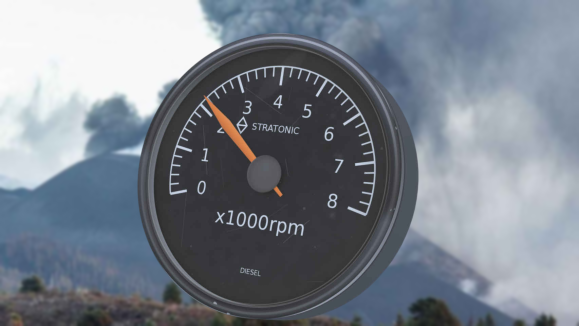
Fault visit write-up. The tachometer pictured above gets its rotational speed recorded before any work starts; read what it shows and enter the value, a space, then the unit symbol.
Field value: 2200 rpm
